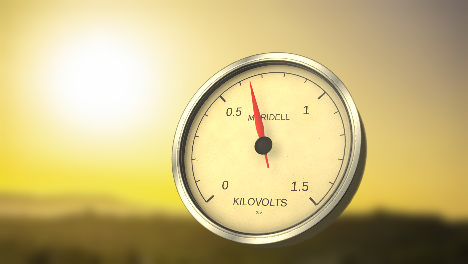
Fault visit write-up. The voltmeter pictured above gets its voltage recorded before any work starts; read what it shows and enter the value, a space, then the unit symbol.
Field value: 0.65 kV
